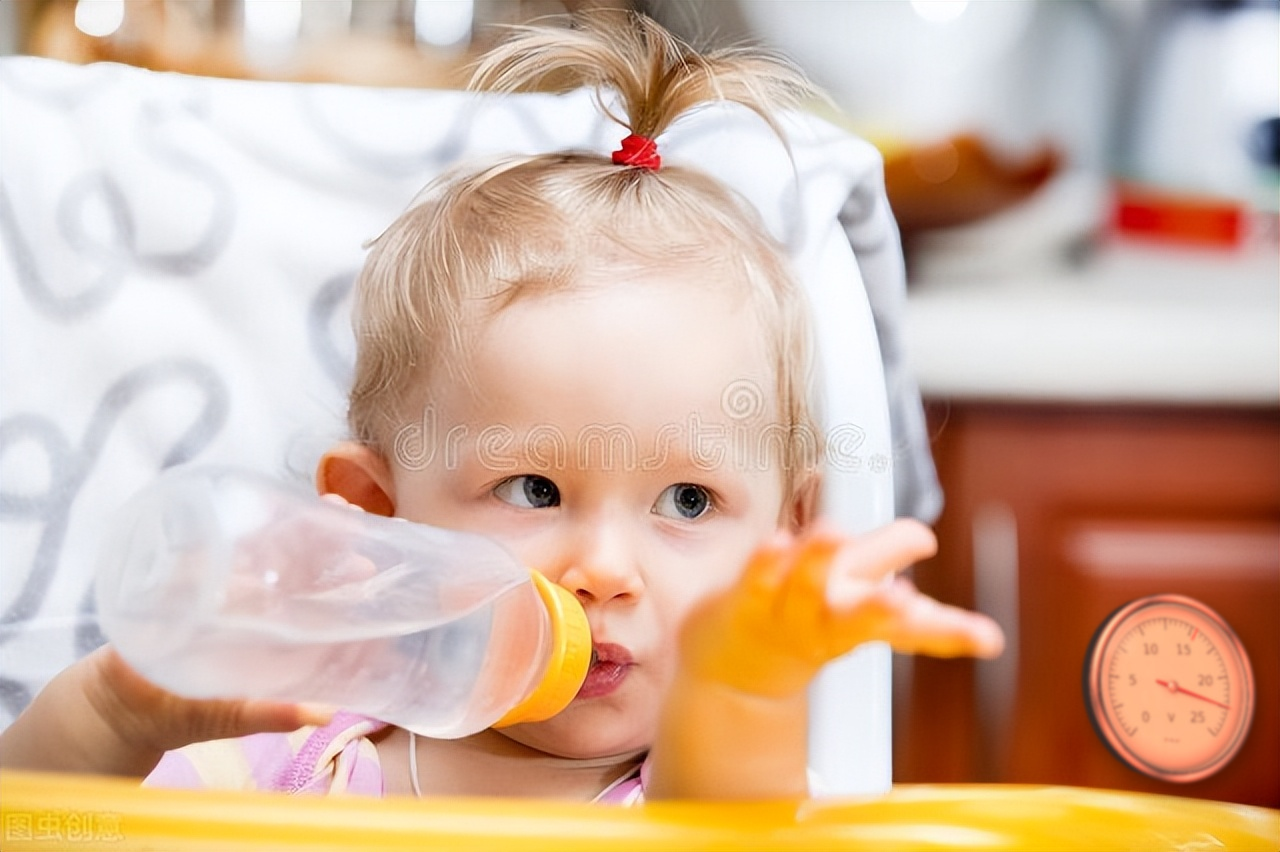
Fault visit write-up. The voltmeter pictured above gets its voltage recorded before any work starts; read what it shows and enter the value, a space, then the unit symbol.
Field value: 22.5 V
